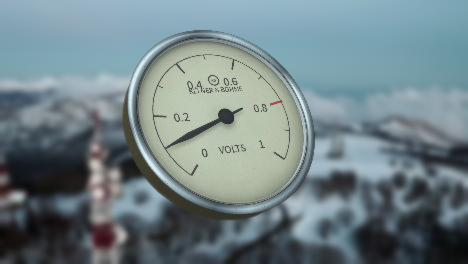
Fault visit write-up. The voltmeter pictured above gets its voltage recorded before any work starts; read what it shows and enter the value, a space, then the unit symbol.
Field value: 0.1 V
